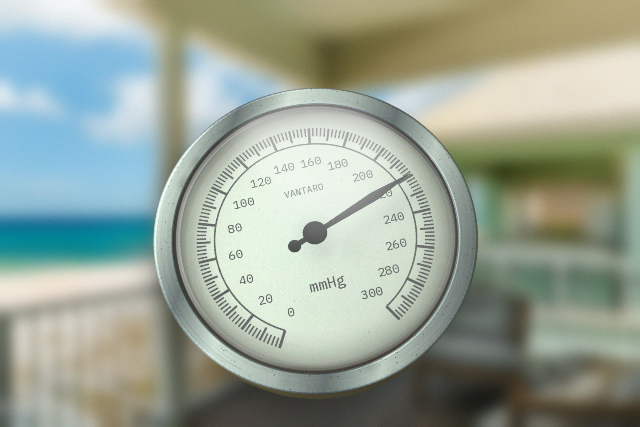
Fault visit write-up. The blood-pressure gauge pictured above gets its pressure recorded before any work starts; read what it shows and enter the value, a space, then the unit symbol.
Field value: 220 mmHg
